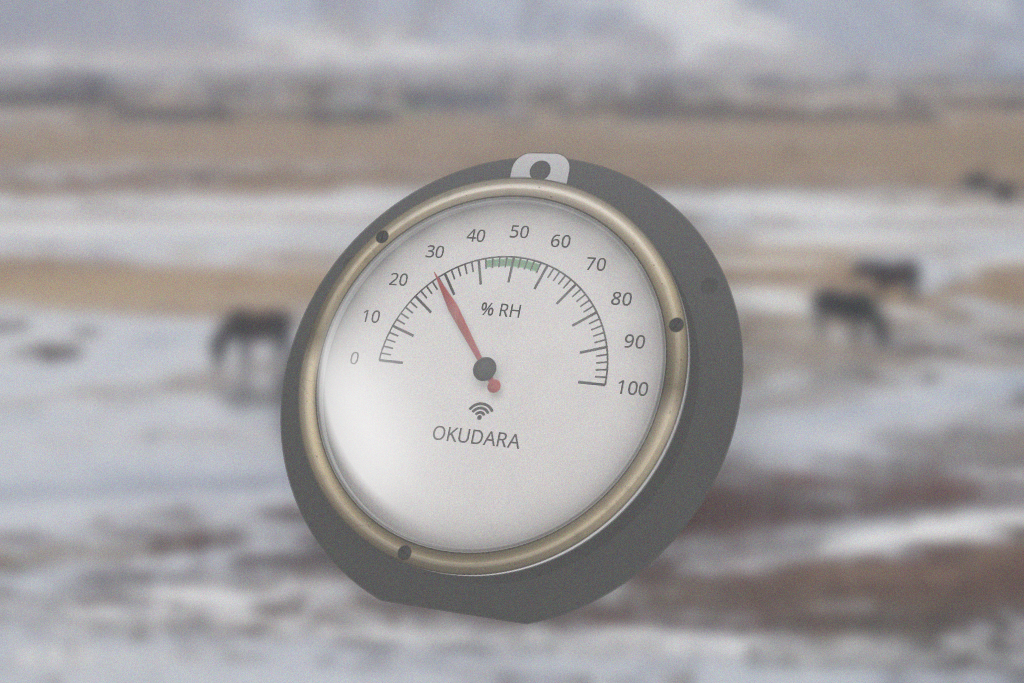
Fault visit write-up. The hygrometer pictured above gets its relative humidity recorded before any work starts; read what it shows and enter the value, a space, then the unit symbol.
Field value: 28 %
